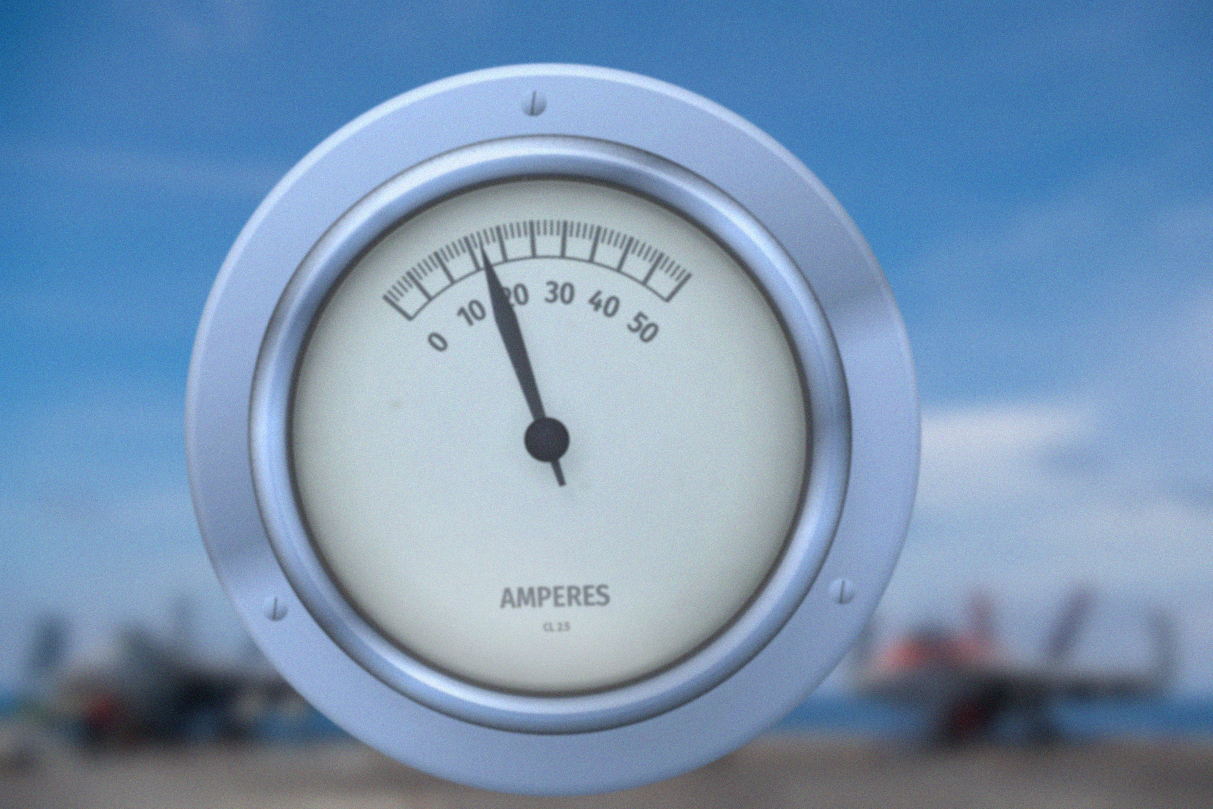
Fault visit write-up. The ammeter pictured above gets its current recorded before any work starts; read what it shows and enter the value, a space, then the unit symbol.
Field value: 17 A
